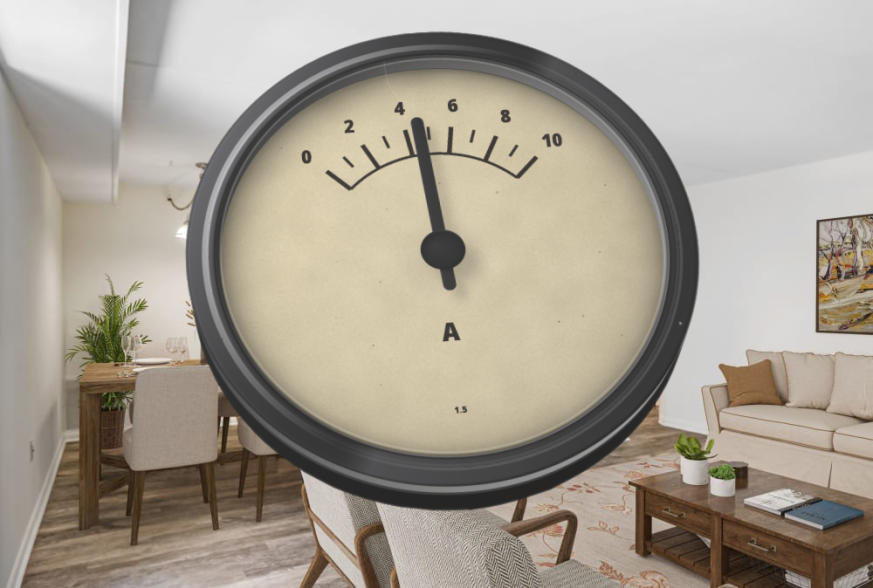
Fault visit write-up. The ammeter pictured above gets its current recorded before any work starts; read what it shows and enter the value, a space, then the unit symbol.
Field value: 4.5 A
